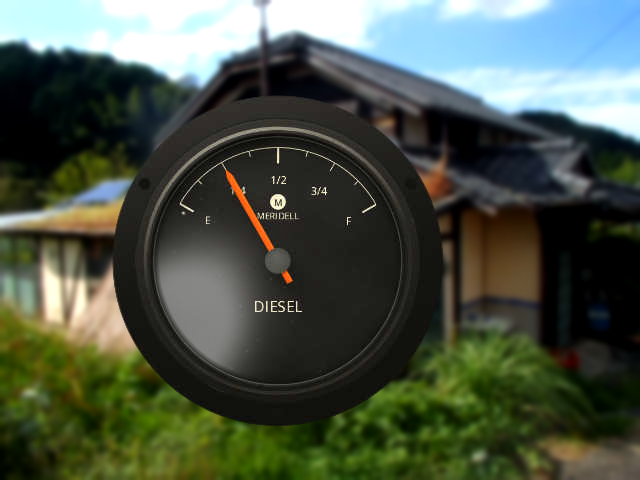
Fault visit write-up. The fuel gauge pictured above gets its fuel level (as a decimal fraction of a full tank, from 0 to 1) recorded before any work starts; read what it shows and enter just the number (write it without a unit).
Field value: 0.25
